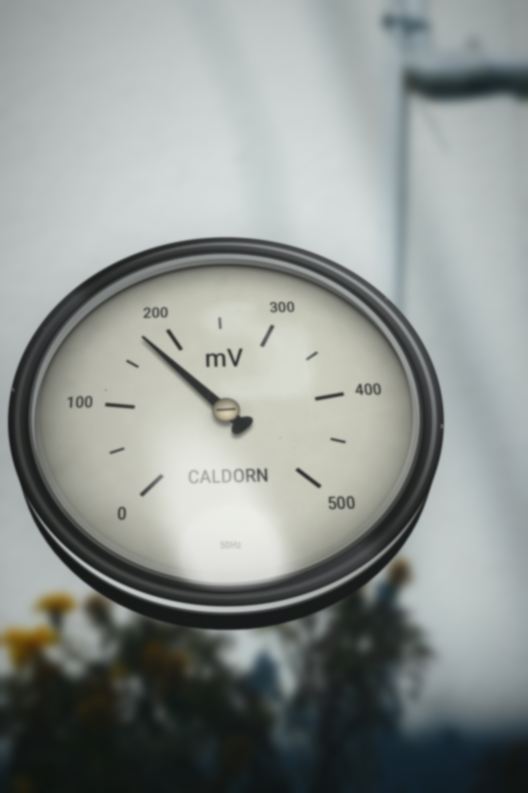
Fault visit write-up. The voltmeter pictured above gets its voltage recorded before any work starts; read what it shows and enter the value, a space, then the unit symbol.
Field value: 175 mV
